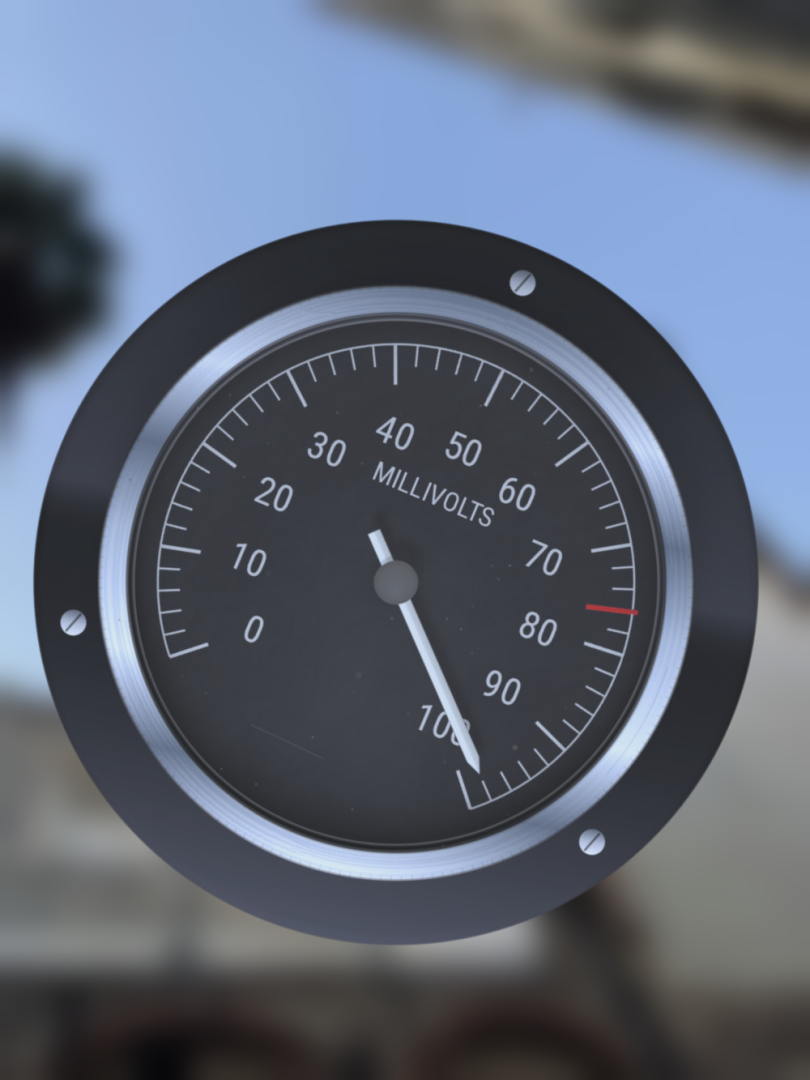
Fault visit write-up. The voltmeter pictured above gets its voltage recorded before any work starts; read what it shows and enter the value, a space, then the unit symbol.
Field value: 98 mV
